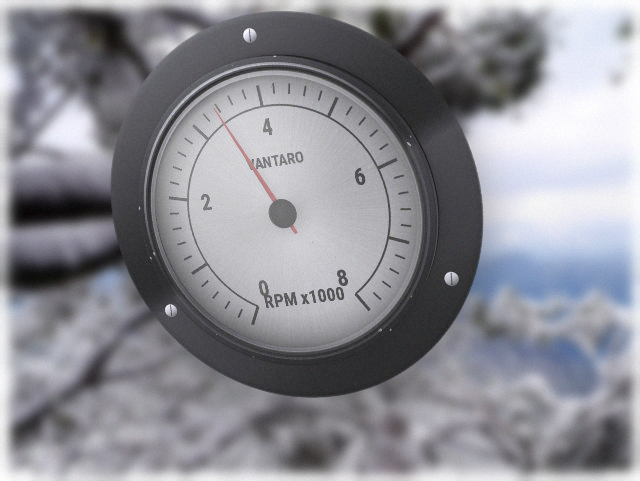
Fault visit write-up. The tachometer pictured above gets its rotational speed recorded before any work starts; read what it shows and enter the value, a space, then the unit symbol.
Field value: 3400 rpm
